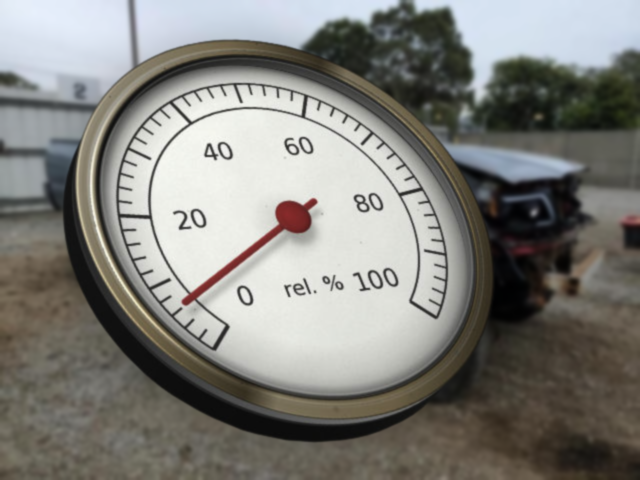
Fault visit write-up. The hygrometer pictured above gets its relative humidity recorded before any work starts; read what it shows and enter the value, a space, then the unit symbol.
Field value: 6 %
